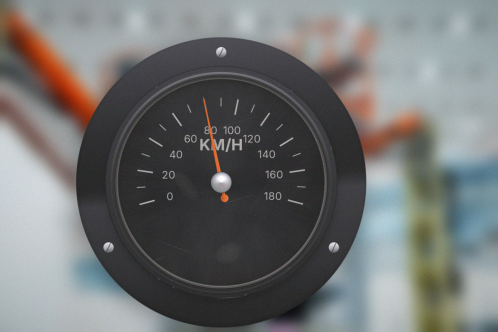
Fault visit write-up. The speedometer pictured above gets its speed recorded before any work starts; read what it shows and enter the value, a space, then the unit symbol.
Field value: 80 km/h
